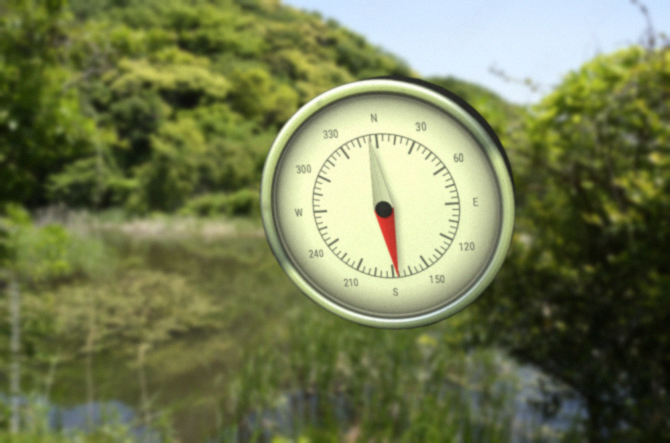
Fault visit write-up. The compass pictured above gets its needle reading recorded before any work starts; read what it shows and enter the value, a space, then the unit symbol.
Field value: 175 °
